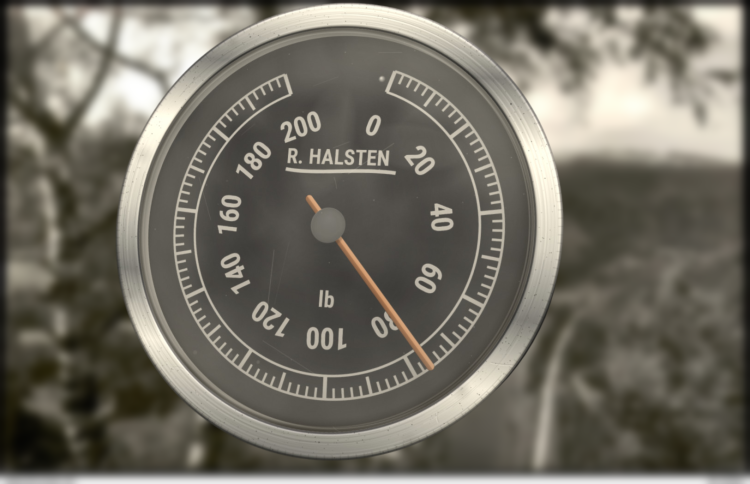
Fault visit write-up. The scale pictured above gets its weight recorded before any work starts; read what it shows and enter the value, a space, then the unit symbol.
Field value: 76 lb
